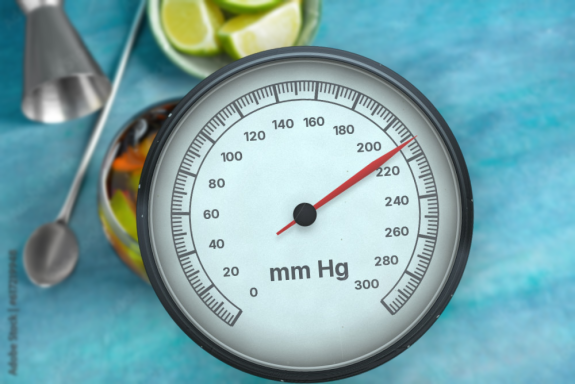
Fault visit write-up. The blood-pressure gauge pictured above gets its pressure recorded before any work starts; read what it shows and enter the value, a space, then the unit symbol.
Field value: 212 mmHg
